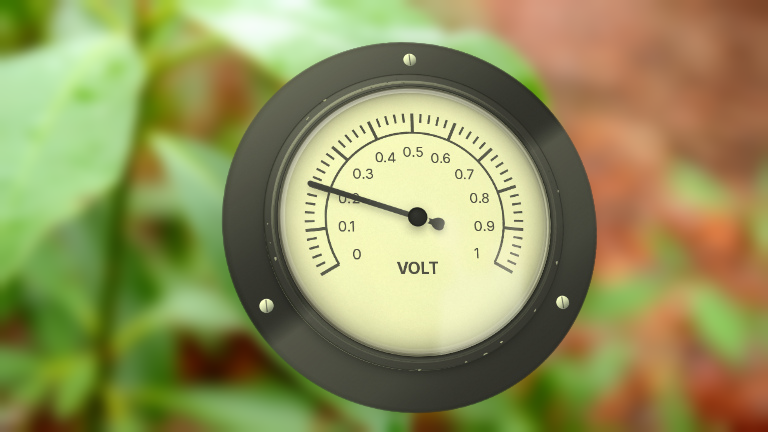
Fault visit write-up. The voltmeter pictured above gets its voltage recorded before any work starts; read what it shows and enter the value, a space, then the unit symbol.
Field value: 0.2 V
